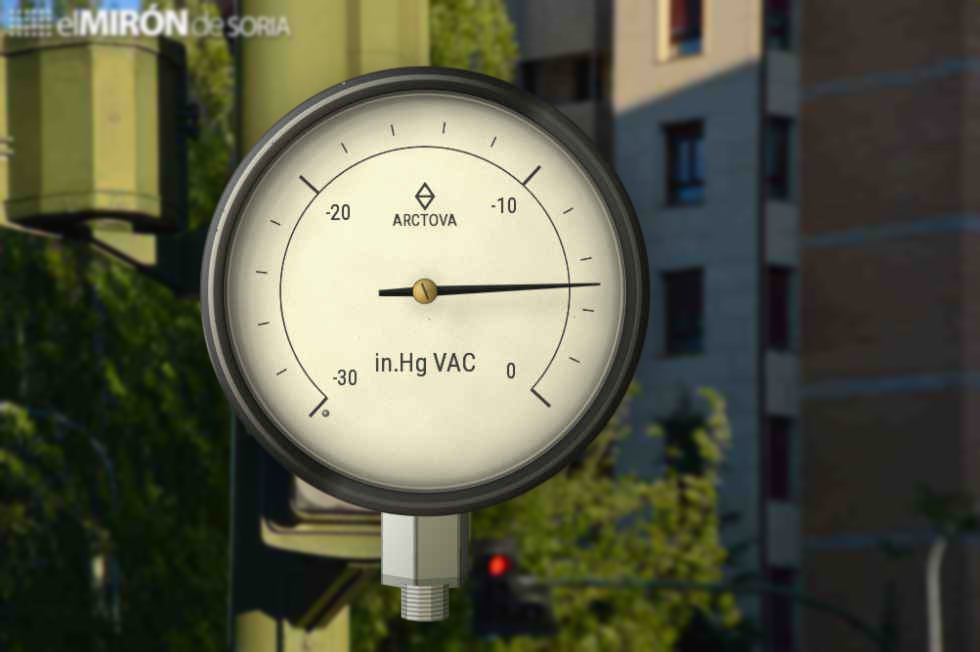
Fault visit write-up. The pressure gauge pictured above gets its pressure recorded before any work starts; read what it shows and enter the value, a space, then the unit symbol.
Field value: -5 inHg
